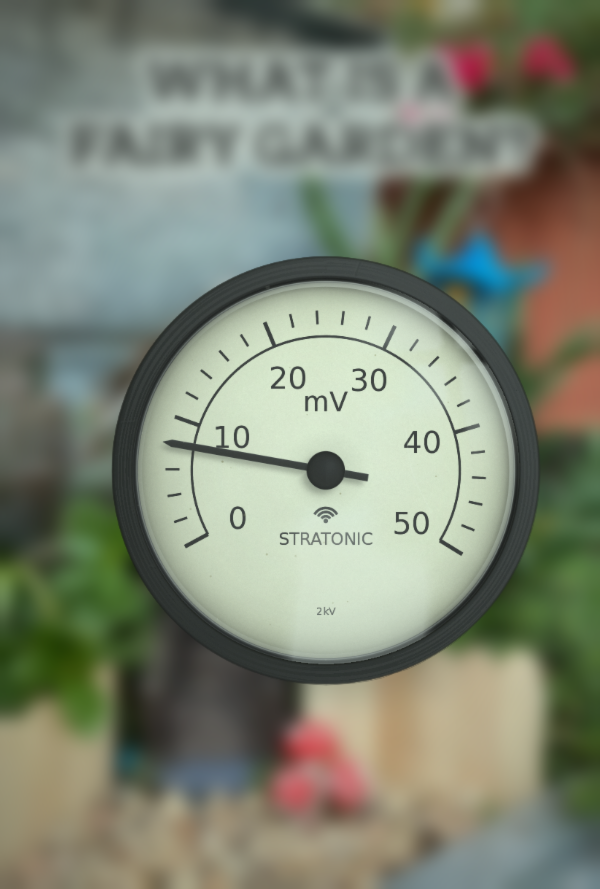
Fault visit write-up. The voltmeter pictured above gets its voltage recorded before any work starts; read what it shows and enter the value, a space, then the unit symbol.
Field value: 8 mV
